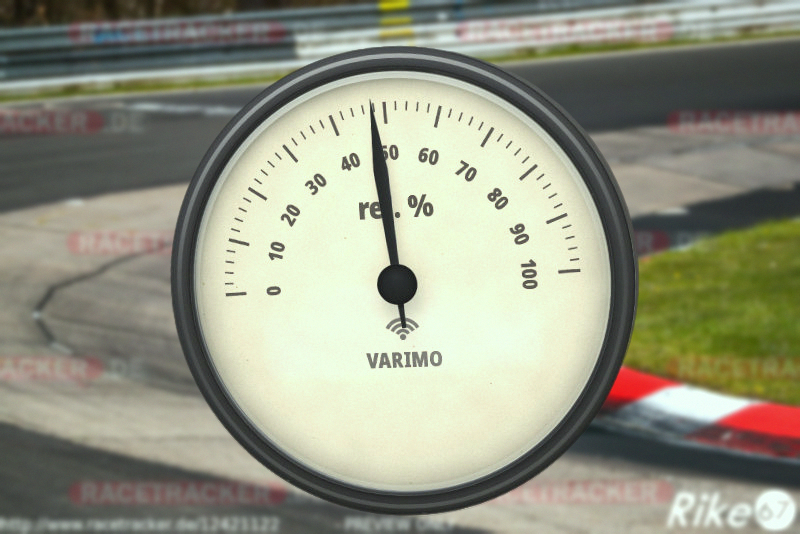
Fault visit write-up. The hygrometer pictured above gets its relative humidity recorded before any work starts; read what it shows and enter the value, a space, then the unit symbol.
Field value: 48 %
